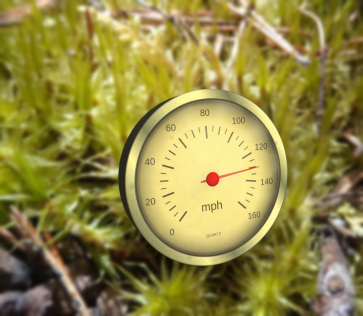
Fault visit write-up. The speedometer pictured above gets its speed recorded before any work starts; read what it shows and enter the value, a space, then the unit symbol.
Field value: 130 mph
